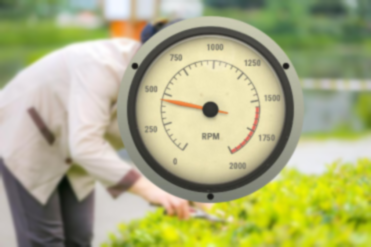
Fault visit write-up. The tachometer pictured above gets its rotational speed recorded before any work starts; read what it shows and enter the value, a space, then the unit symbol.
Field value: 450 rpm
